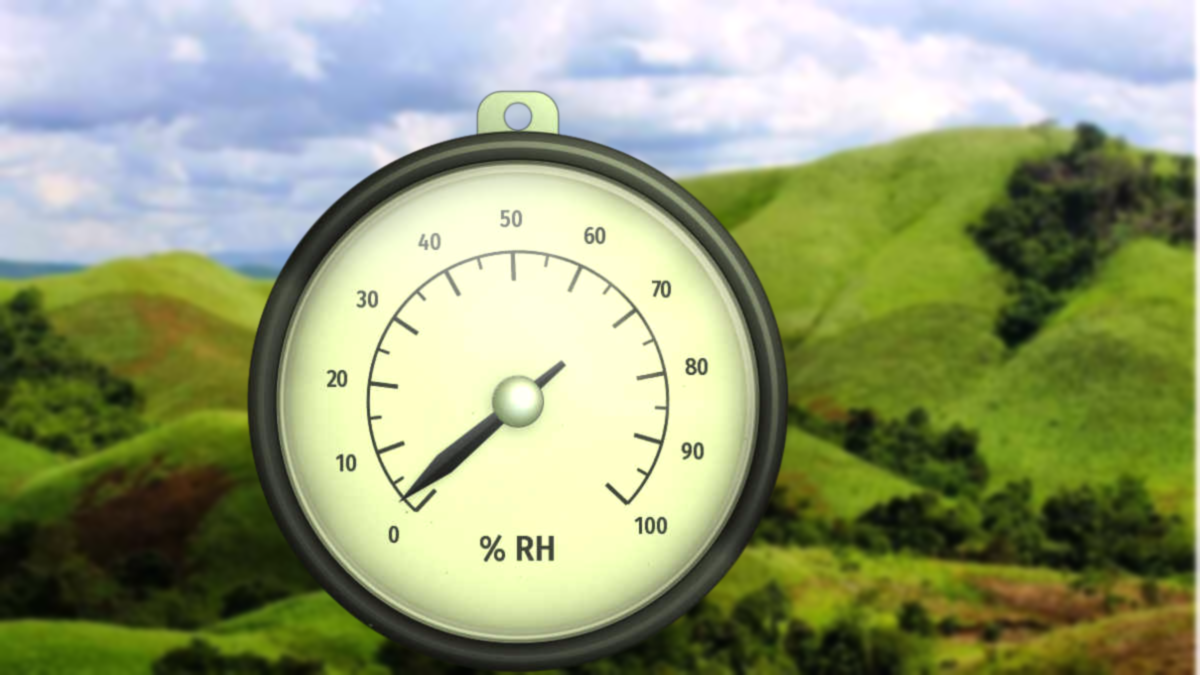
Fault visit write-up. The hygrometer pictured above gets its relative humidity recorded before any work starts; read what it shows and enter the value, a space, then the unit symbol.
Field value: 2.5 %
